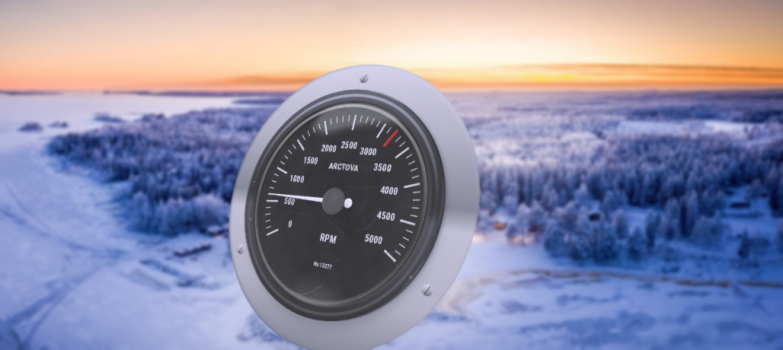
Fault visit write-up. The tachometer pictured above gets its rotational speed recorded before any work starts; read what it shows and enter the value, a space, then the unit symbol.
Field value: 600 rpm
